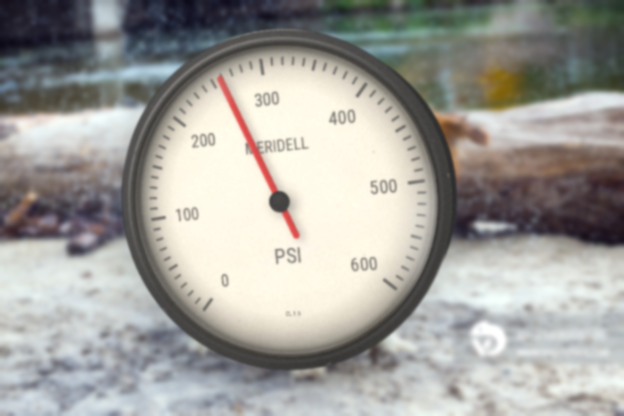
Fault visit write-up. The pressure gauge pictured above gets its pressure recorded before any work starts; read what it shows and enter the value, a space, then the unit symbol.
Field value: 260 psi
